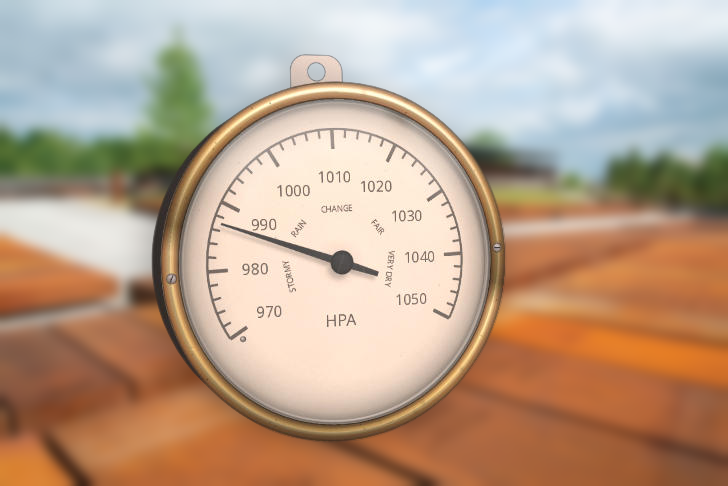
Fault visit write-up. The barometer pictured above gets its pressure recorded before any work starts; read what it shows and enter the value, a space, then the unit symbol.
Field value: 987 hPa
